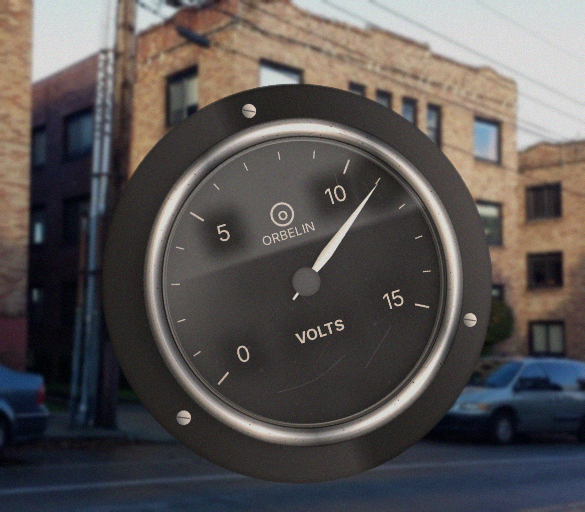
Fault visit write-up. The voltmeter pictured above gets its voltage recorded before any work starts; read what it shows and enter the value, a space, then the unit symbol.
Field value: 11 V
